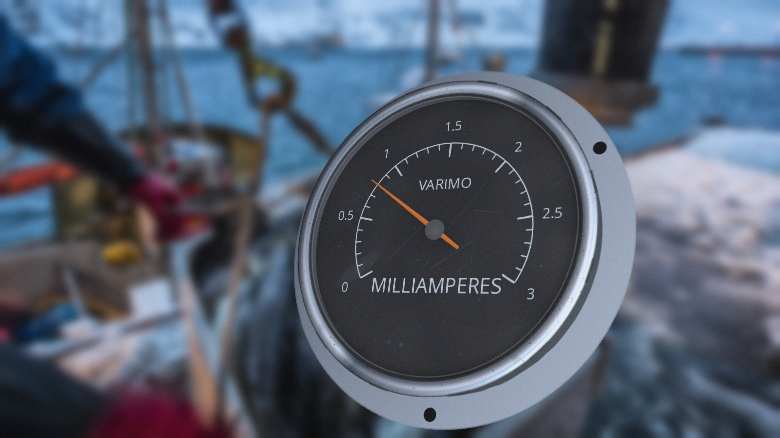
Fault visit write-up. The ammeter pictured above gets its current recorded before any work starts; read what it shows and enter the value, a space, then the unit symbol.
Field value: 0.8 mA
